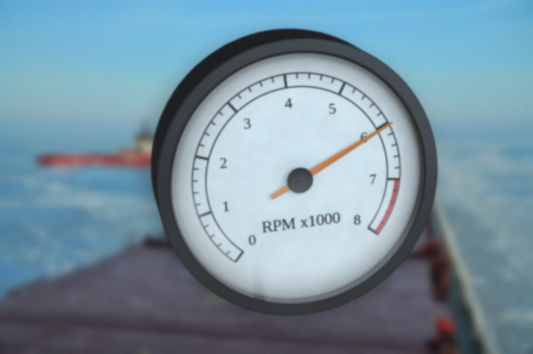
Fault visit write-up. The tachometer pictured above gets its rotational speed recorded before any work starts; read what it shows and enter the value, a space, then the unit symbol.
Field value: 6000 rpm
